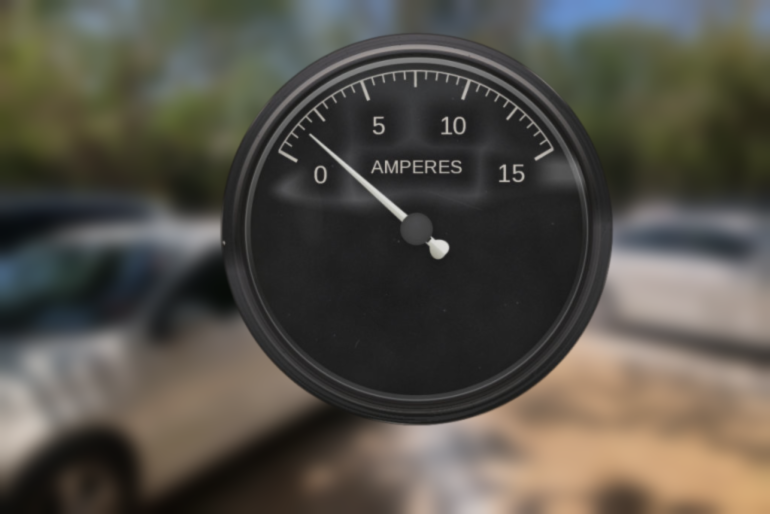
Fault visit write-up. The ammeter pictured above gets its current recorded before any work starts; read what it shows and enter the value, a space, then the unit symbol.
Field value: 1.5 A
